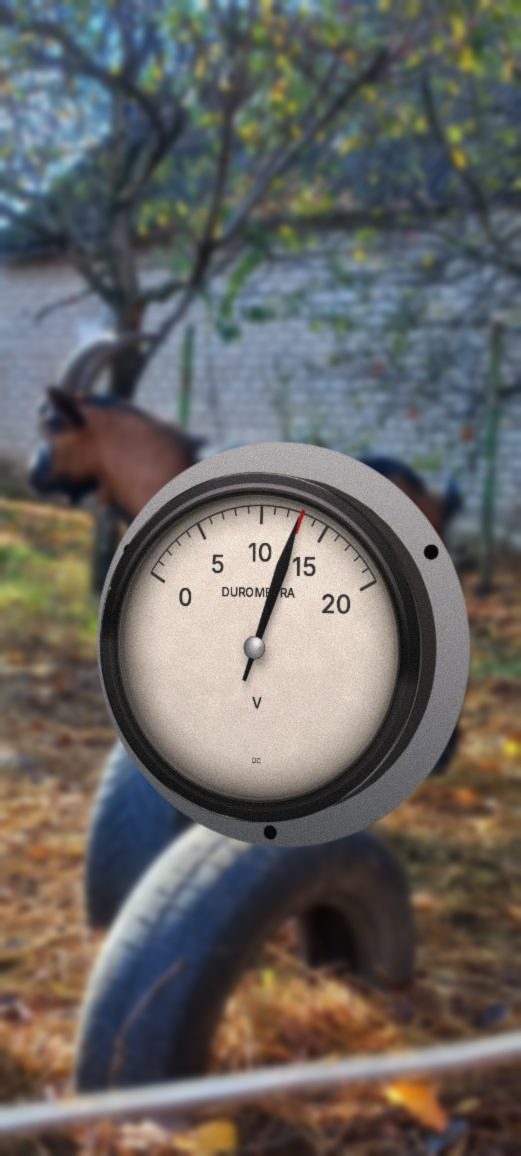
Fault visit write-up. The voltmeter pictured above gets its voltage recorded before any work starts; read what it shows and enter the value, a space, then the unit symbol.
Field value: 13 V
